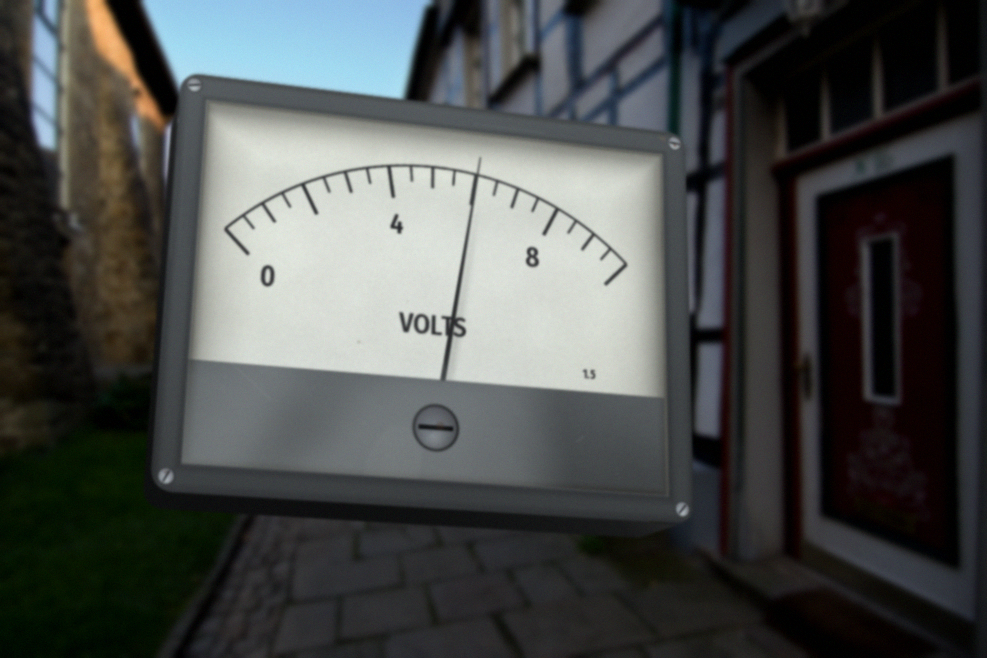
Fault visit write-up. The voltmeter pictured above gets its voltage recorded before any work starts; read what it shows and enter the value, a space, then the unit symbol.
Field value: 6 V
